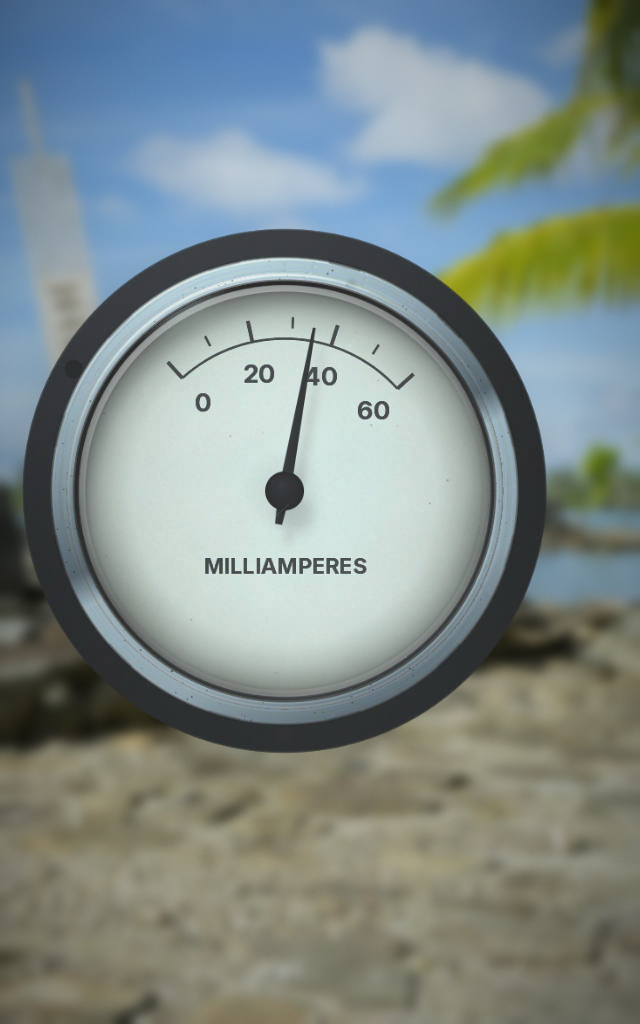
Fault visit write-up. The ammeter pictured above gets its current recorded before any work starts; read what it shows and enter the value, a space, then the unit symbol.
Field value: 35 mA
